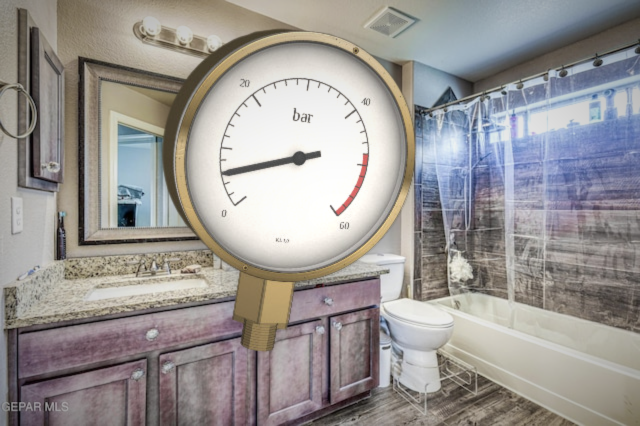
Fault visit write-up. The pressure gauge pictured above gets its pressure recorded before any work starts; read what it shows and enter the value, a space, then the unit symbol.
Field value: 6 bar
